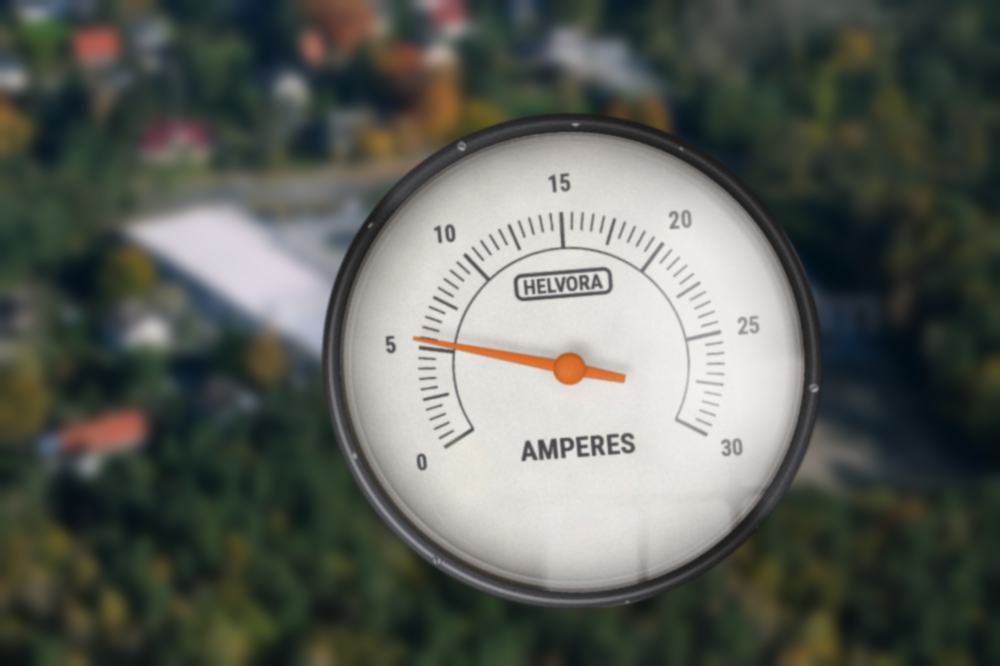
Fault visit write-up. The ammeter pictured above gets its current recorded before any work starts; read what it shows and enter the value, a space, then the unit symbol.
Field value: 5.5 A
